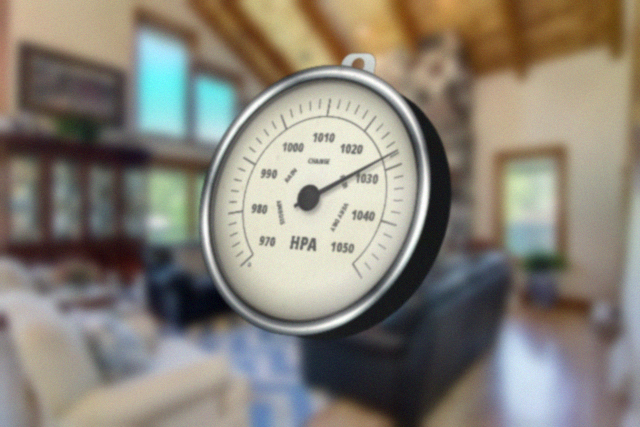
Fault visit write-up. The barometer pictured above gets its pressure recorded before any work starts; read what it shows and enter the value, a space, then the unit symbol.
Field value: 1028 hPa
